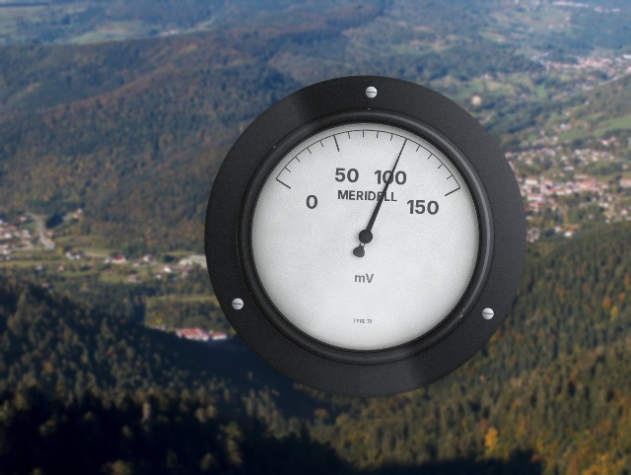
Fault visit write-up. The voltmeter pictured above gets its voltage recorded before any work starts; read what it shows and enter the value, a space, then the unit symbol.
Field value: 100 mV
